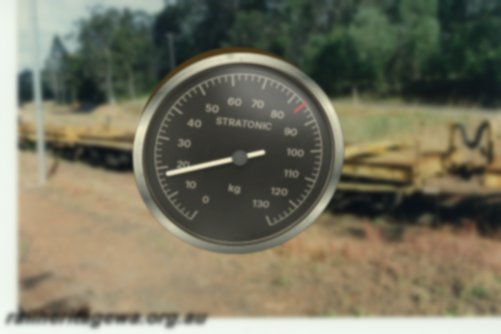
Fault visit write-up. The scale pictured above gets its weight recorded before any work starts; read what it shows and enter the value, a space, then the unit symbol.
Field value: 18 kg
